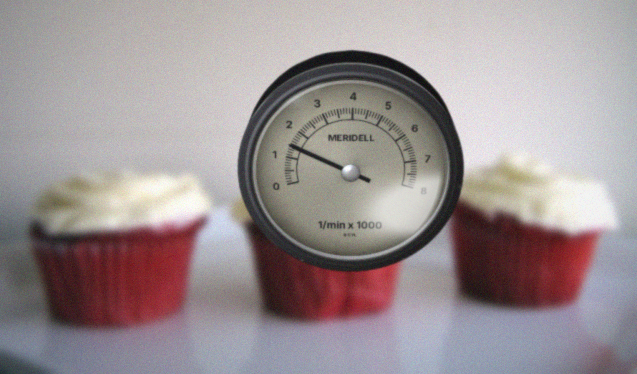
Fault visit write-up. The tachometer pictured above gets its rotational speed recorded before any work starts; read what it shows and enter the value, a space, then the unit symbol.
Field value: 1500 rpm
